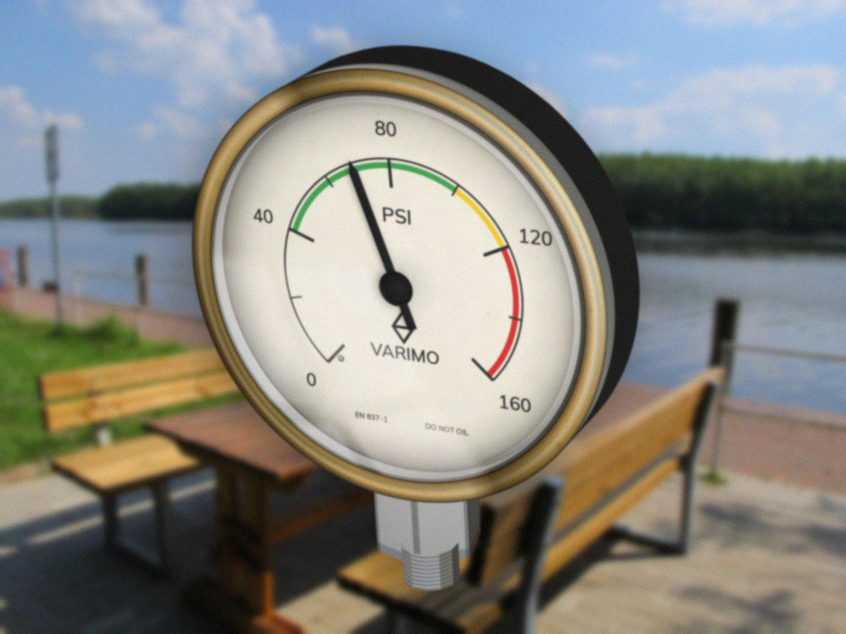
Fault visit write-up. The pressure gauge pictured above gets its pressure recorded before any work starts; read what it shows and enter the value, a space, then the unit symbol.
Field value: 70 psi
